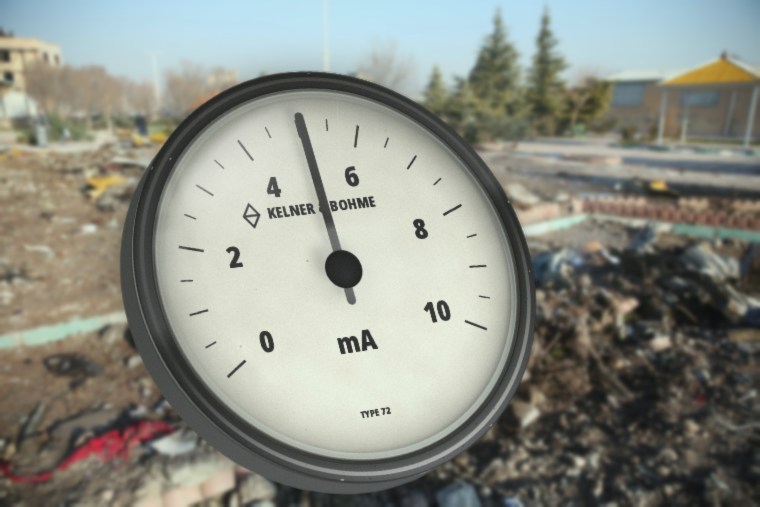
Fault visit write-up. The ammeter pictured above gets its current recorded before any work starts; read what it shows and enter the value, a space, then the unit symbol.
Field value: 5 mA
